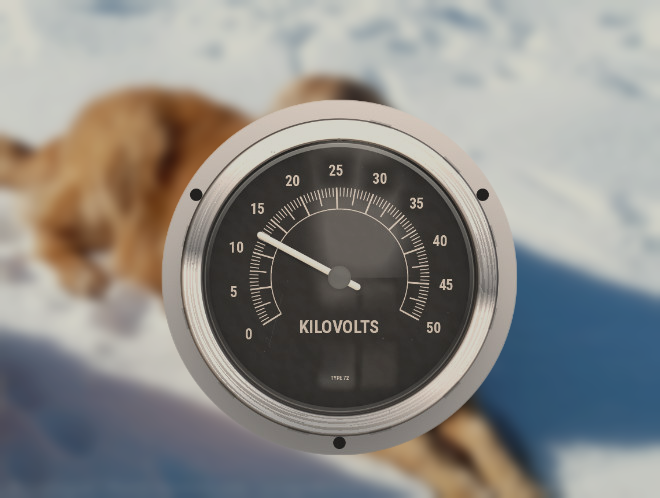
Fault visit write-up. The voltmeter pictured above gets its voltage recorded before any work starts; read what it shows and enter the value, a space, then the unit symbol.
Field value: 12.5 kV
